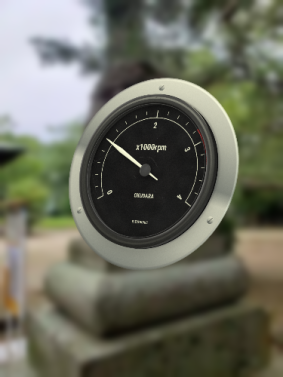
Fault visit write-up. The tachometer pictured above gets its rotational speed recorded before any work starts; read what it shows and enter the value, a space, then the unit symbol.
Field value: 1000 rpm
